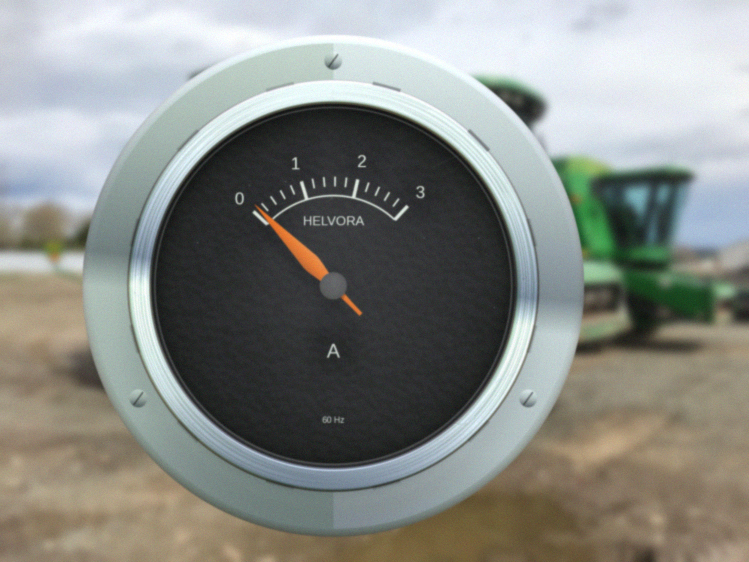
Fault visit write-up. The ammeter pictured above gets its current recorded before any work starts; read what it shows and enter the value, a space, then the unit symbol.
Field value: 0.1 A
